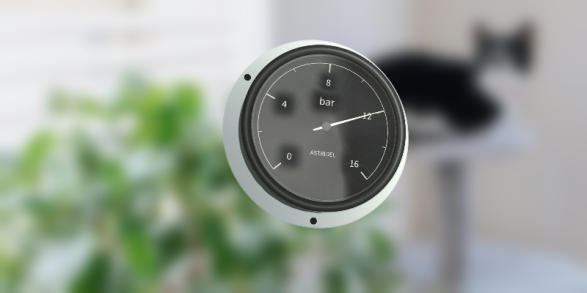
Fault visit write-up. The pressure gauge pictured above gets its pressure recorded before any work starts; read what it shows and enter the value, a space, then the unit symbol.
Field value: 12 bar
